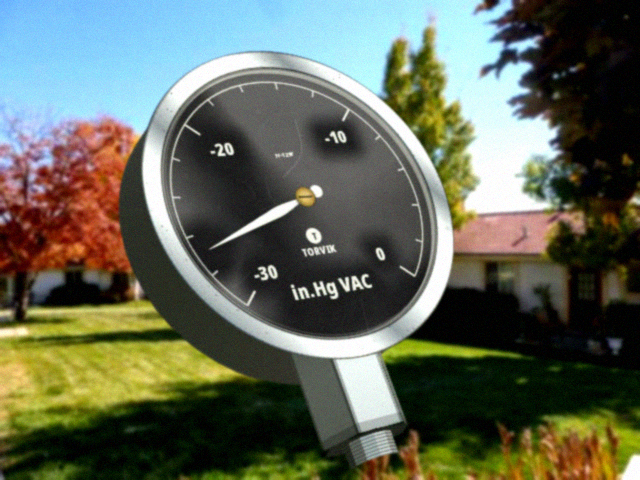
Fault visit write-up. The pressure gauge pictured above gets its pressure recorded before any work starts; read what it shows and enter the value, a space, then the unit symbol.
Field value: -27 inHg
